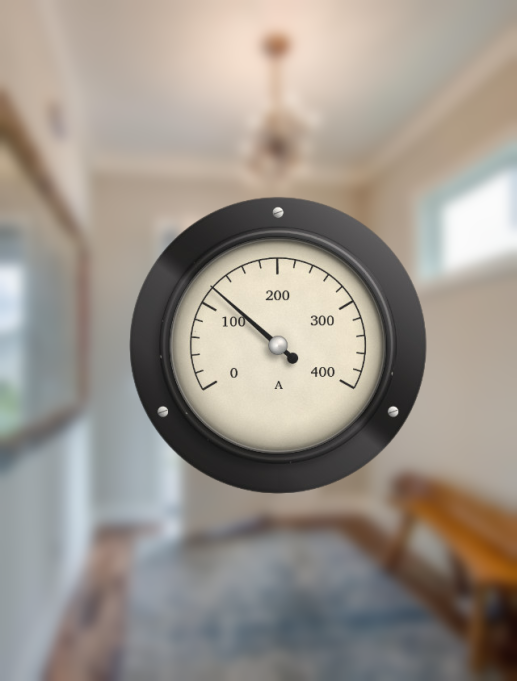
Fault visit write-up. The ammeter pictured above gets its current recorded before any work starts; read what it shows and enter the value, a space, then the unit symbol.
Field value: 120 A
